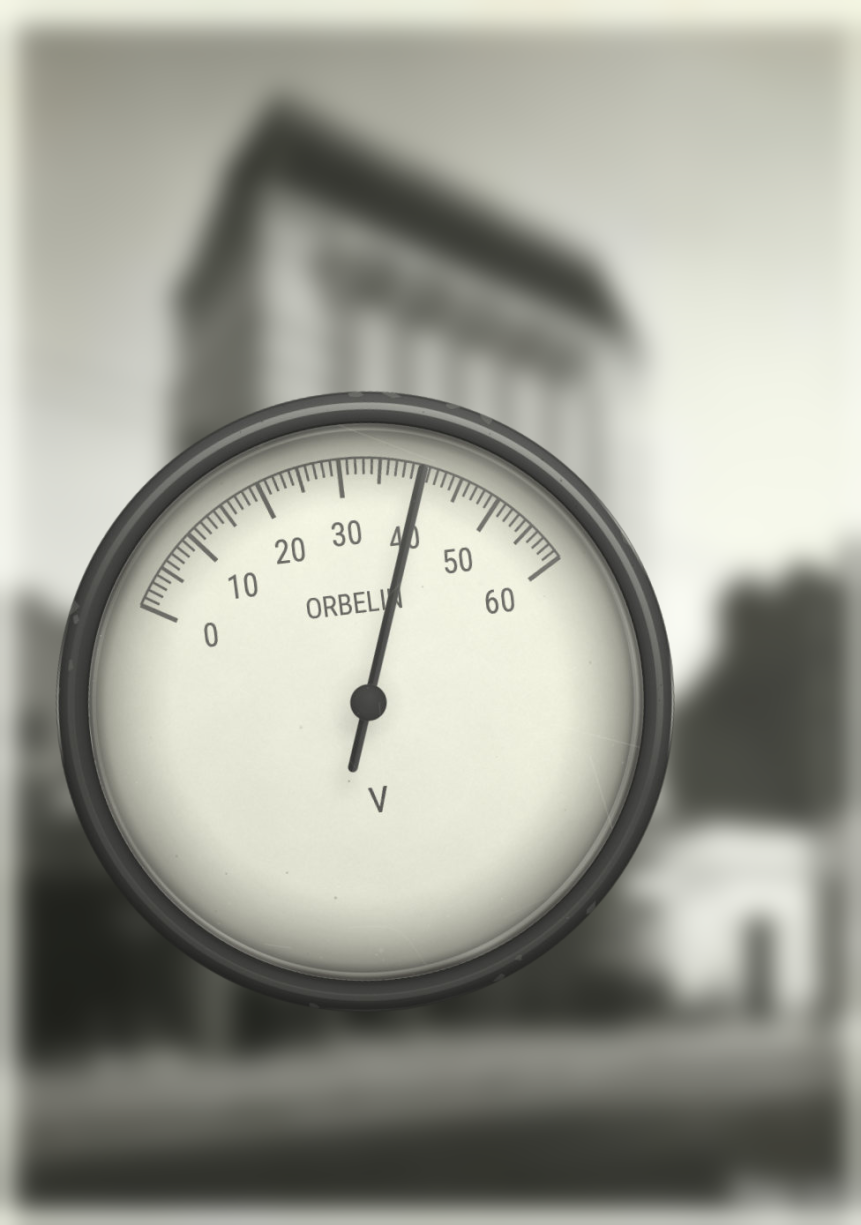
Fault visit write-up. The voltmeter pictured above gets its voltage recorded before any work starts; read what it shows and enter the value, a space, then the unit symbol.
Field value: 40 V
